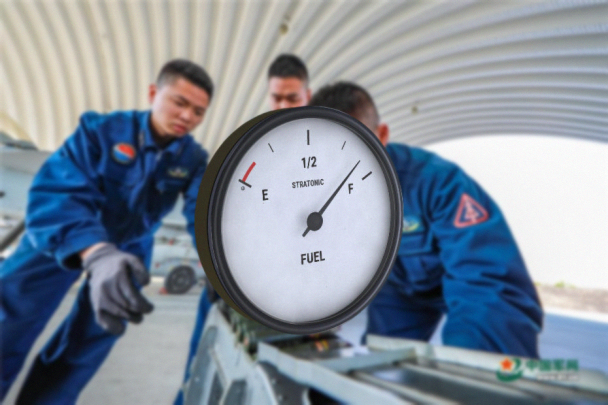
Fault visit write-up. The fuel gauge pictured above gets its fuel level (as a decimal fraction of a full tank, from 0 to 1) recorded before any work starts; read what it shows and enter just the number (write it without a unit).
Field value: 0.875
